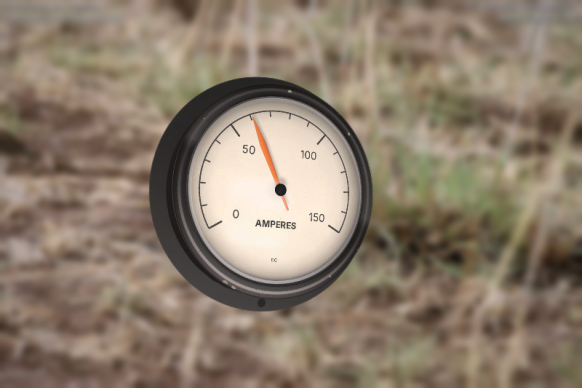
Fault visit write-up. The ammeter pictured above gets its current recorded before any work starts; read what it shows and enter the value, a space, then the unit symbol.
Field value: 60 A
